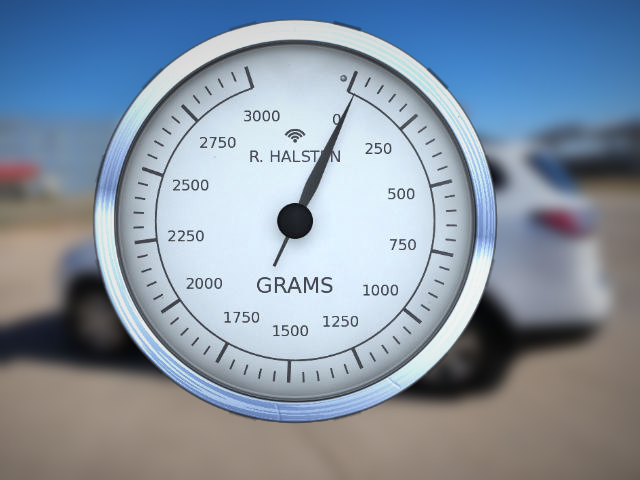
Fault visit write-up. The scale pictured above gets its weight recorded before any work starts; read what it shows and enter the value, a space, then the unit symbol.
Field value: 25 g
